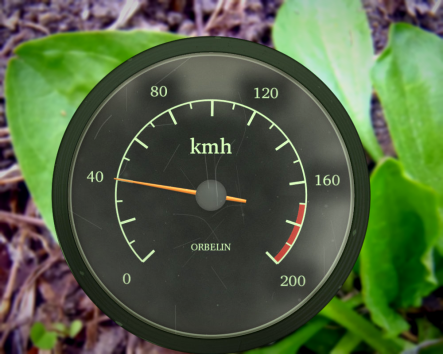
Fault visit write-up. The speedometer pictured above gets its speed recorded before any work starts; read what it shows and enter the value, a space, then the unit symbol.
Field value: 40 km/h
